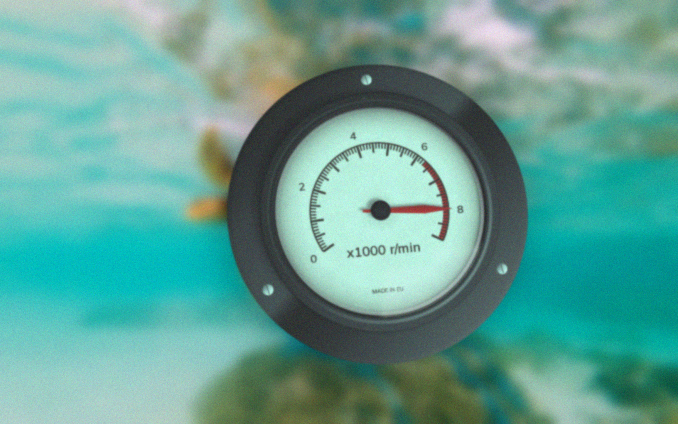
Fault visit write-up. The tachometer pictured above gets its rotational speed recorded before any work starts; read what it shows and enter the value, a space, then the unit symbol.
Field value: 8000 rpm
